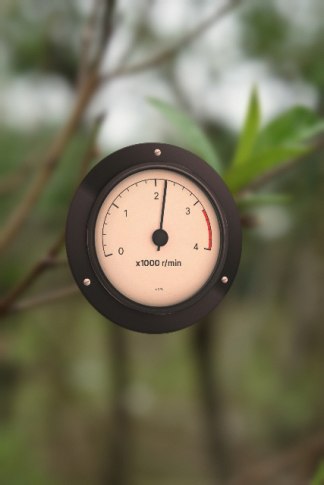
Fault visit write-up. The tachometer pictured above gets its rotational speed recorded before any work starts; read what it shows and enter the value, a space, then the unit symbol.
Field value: 2200 rpm
